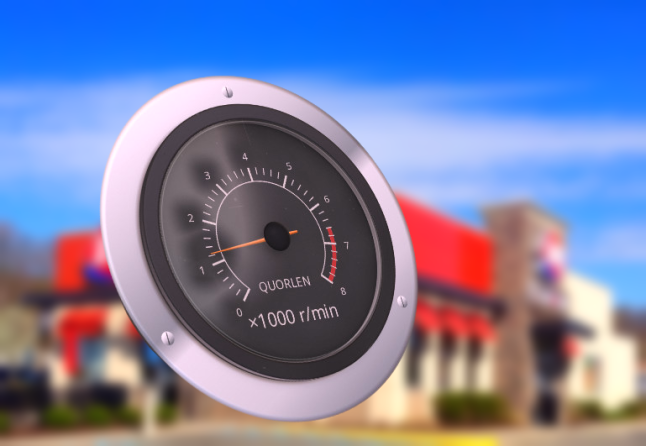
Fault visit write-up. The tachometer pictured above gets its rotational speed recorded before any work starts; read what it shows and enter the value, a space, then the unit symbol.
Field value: 1200 rpm
